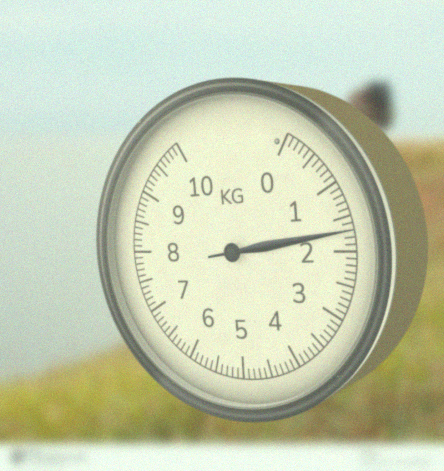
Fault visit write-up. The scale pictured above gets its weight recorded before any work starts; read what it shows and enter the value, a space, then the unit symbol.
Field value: 1.7 kg
